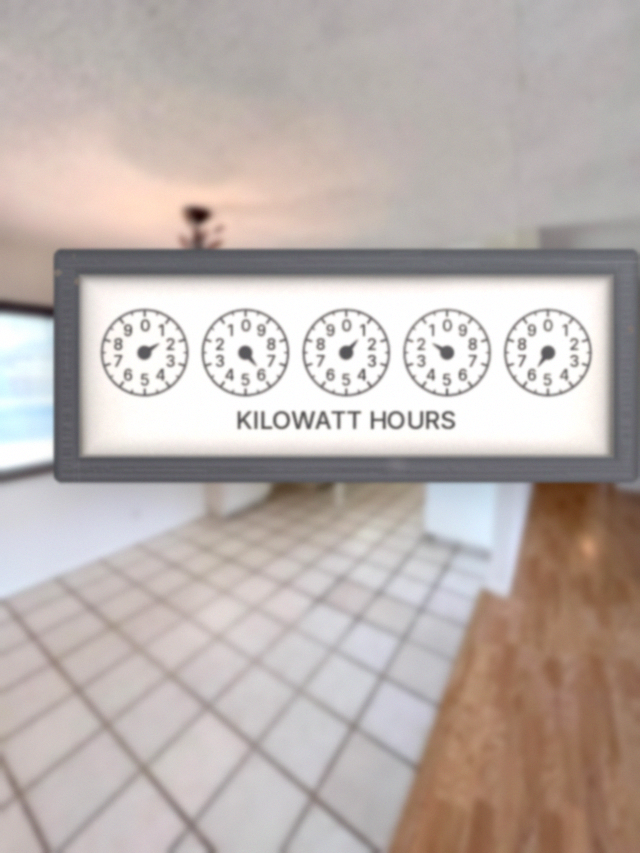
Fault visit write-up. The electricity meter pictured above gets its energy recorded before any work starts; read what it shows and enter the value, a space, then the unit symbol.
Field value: 16116 kWh
